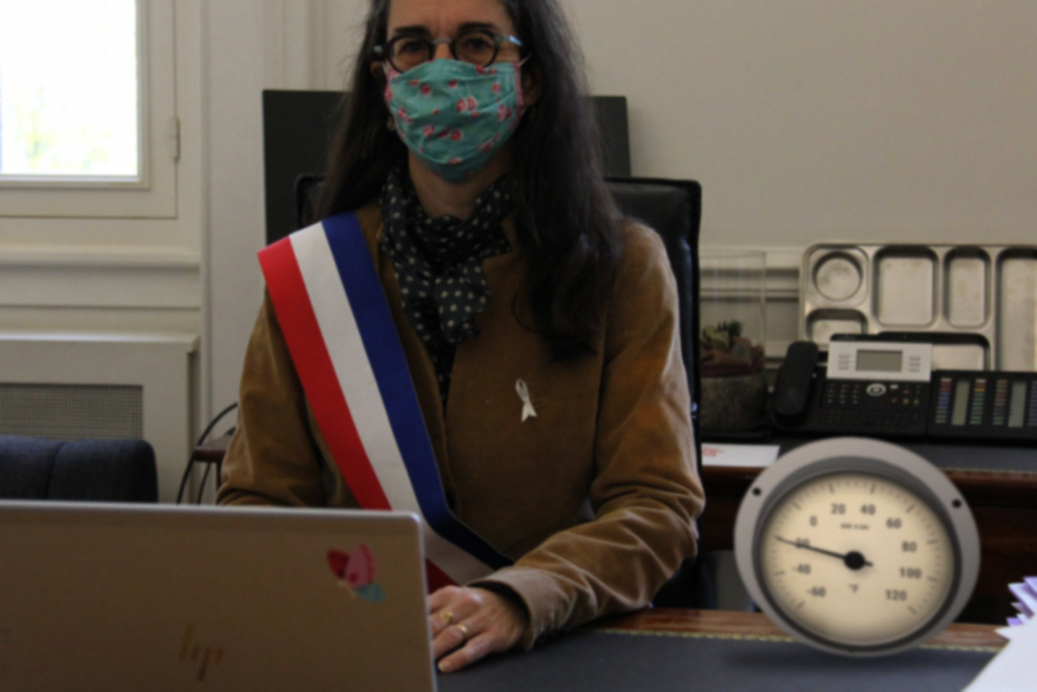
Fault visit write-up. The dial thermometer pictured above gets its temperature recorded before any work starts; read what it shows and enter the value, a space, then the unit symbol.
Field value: -20 °F
